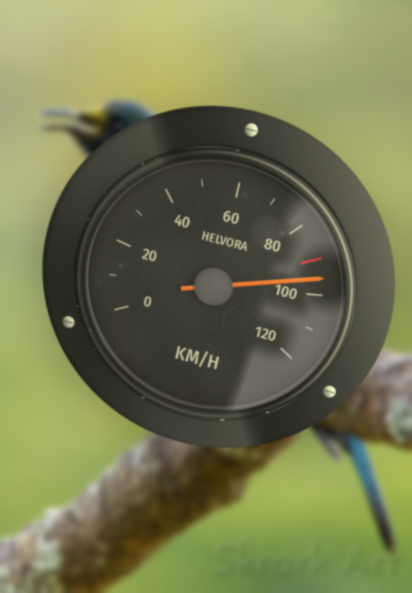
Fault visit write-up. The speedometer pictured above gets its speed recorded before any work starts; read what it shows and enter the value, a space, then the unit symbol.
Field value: 95 km/h
